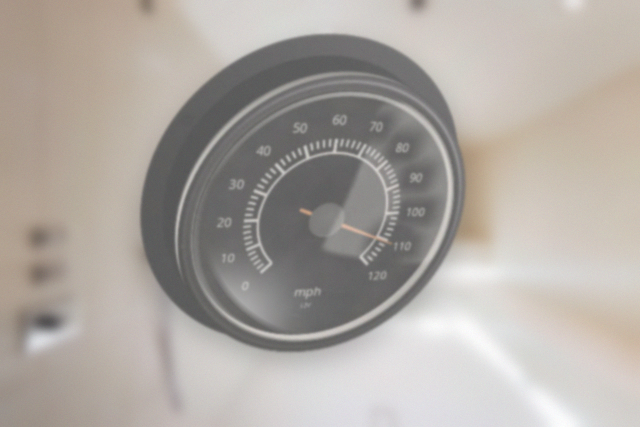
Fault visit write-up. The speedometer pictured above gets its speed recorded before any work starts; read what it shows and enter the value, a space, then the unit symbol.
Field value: 110 mph
